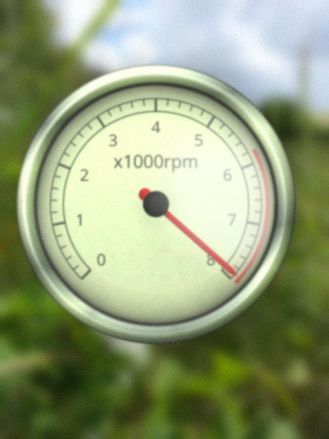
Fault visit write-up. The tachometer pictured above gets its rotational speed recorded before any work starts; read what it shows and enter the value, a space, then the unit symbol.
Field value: 7900 rpm
